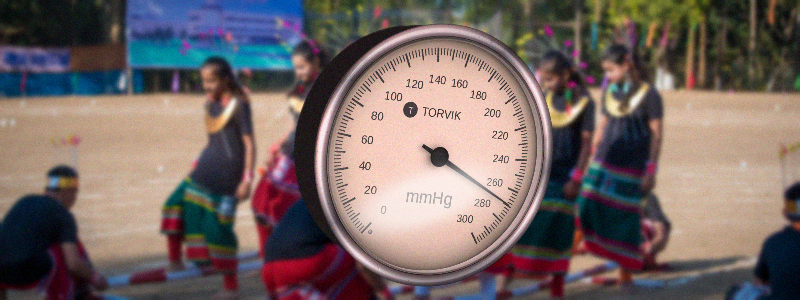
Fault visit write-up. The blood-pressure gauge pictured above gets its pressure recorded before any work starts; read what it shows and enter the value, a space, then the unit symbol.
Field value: 270 mmHg
